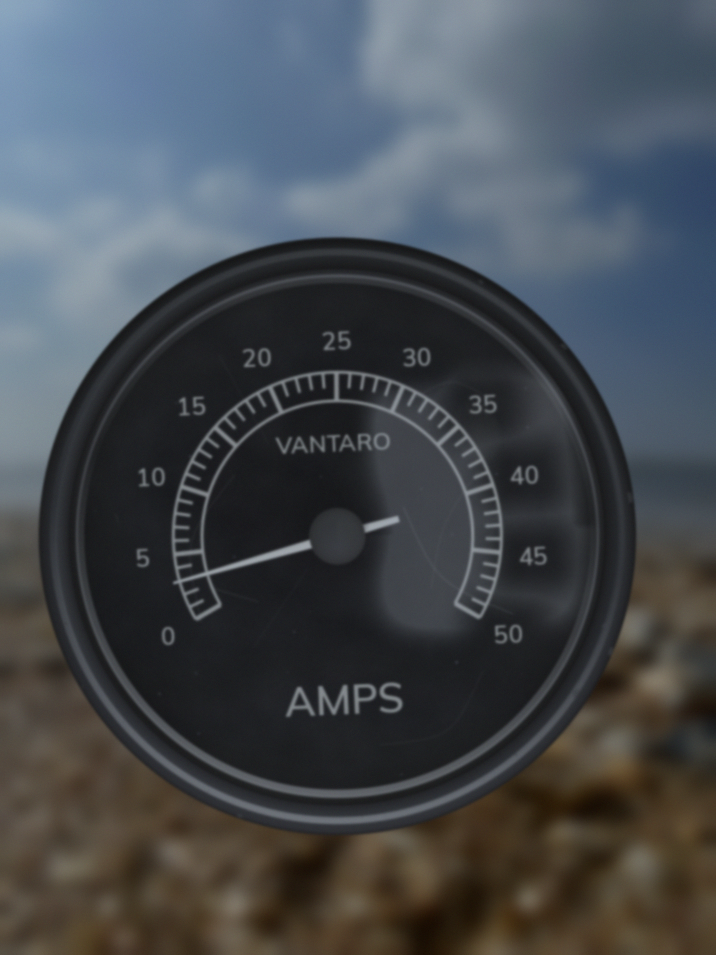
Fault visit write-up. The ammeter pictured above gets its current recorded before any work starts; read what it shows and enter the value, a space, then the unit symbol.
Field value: 3 A
